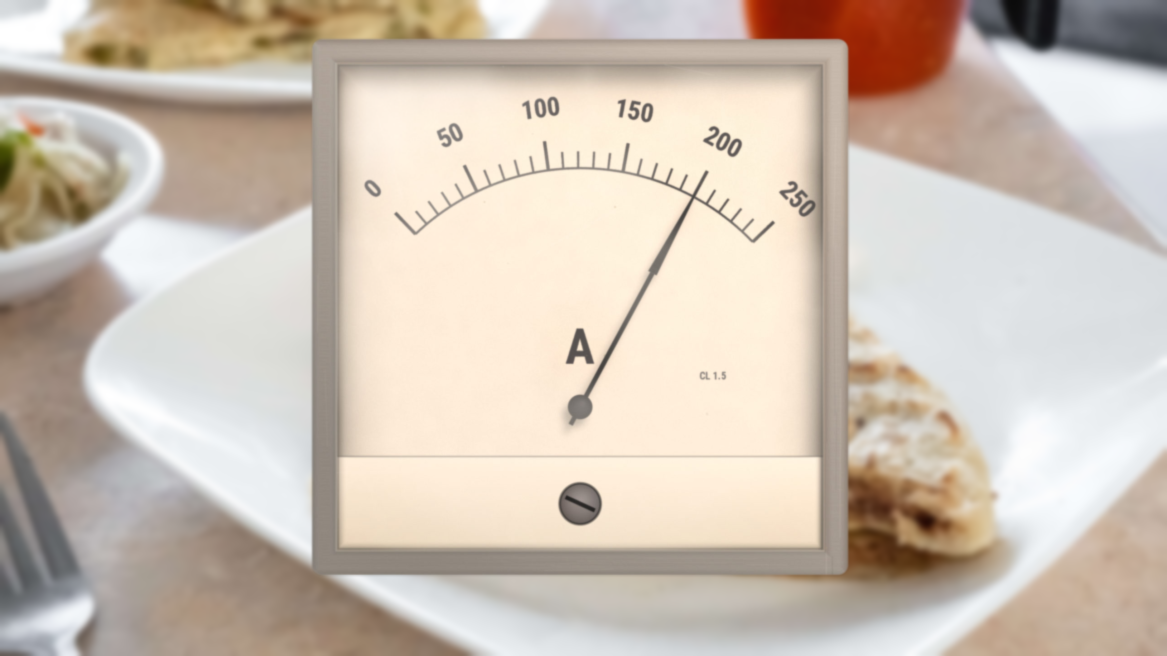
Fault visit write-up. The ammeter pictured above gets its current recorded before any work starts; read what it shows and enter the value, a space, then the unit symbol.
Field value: 200 A
